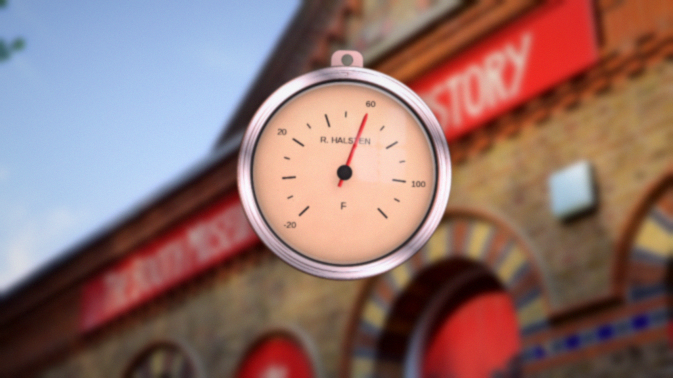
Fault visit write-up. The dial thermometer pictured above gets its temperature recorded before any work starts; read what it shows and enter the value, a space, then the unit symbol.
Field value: 60 °F
